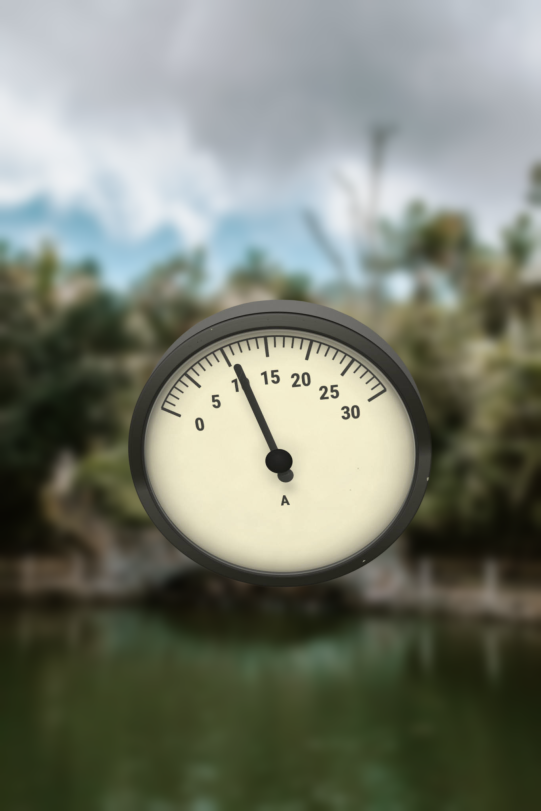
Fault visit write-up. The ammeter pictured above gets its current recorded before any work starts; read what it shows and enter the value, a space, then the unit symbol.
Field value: 11 A
